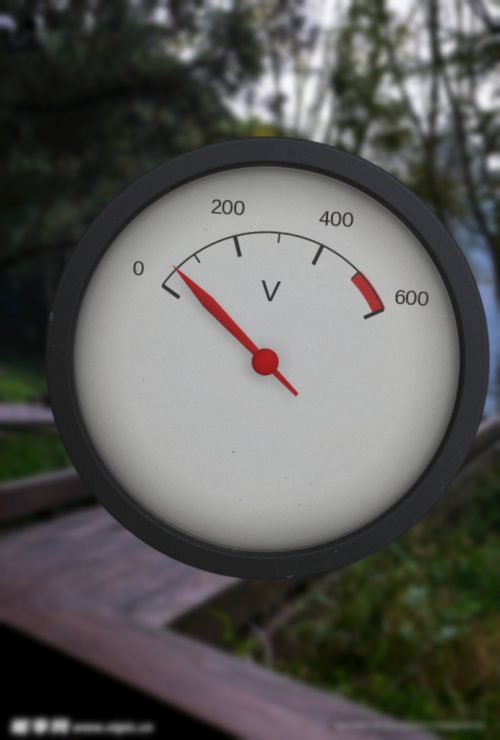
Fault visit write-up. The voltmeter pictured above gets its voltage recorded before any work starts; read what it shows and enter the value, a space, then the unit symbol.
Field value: 50 V
